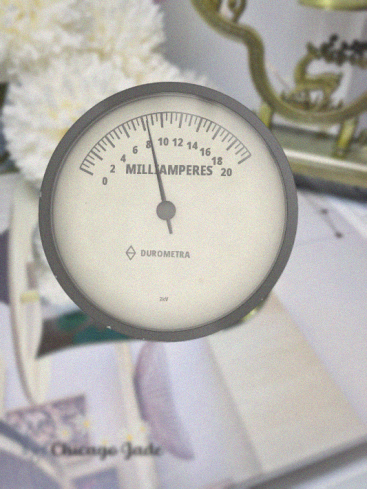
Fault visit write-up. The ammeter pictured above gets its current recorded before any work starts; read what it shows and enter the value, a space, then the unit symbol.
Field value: 8.5 mA
